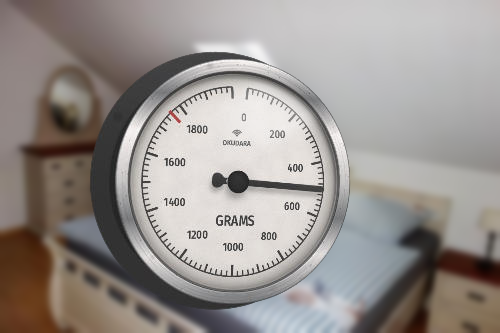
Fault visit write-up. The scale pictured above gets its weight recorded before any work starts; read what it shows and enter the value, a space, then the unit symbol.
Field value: 500 g
